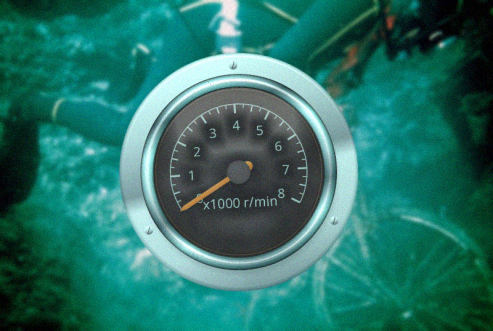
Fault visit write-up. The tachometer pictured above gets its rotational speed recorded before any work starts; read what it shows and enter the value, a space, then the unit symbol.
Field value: 0 rpm
